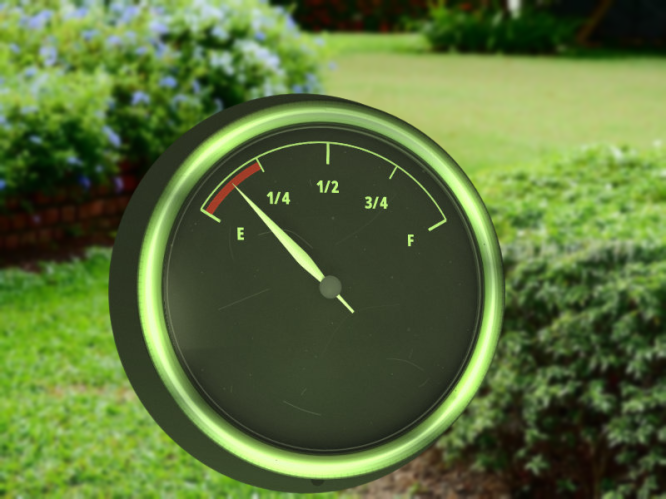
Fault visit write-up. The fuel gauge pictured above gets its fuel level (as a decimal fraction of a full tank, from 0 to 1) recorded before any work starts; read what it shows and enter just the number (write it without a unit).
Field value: 0.125
